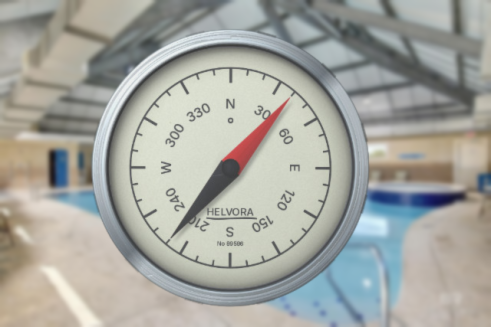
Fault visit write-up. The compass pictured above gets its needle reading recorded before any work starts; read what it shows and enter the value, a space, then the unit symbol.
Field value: 40 °
